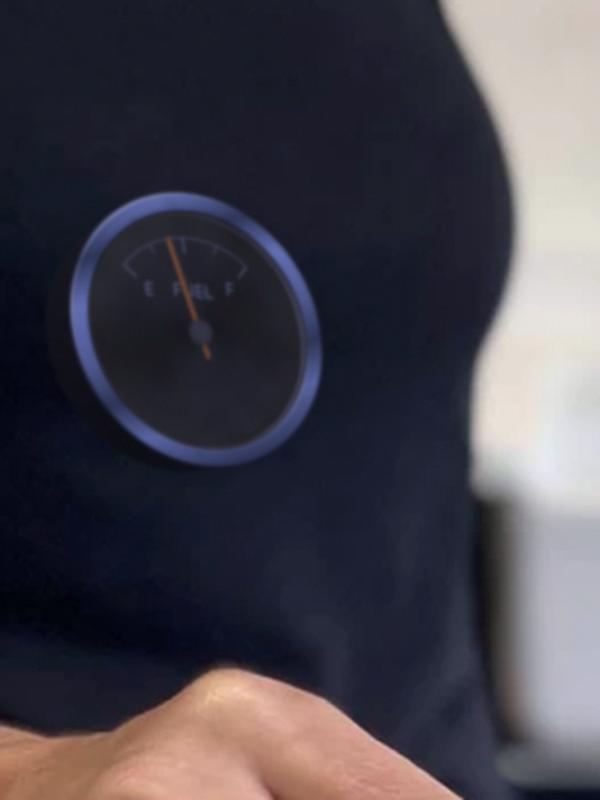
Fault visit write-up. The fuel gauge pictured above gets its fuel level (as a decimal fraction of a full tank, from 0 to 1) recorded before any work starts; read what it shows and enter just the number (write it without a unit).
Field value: 0.375
